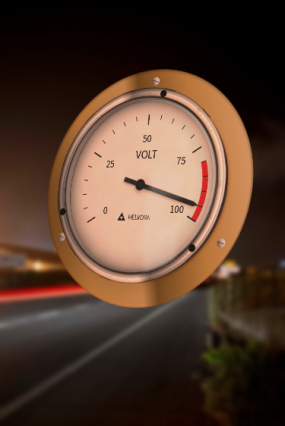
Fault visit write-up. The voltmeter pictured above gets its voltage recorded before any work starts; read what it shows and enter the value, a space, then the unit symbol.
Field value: 95 V
